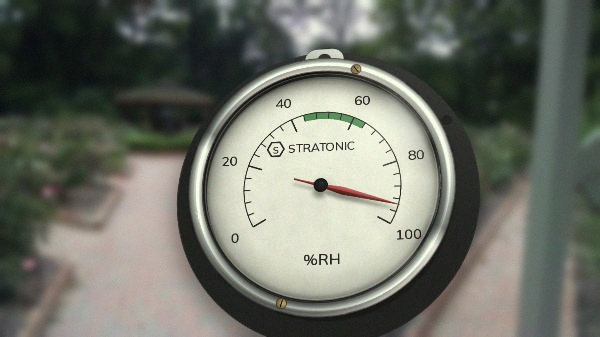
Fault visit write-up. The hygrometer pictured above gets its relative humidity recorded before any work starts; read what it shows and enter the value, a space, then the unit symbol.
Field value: 94 %
